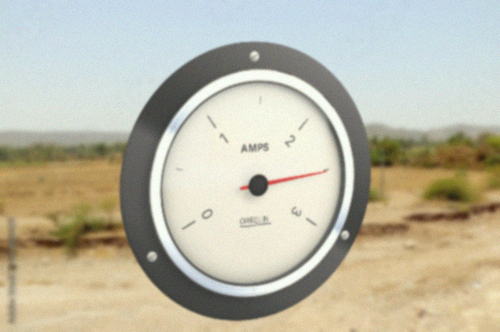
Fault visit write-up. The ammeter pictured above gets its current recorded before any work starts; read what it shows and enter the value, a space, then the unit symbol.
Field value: 2.5 A
